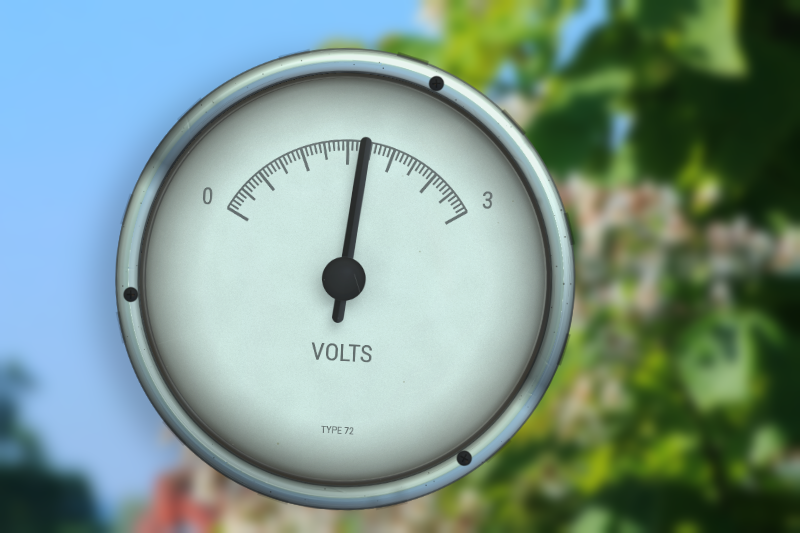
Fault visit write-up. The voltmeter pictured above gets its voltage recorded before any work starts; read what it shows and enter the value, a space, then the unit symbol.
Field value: 1.7 V
